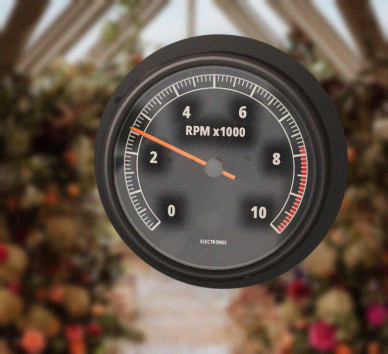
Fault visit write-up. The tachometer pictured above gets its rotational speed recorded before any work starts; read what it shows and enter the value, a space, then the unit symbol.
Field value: 2600 rpm
